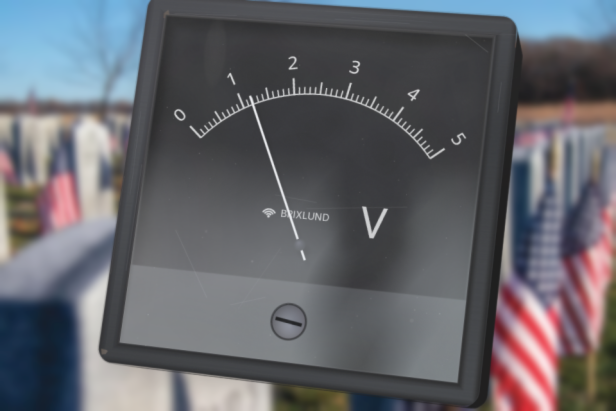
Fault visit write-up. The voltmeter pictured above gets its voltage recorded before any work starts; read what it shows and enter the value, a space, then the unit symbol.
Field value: 1.2 V
